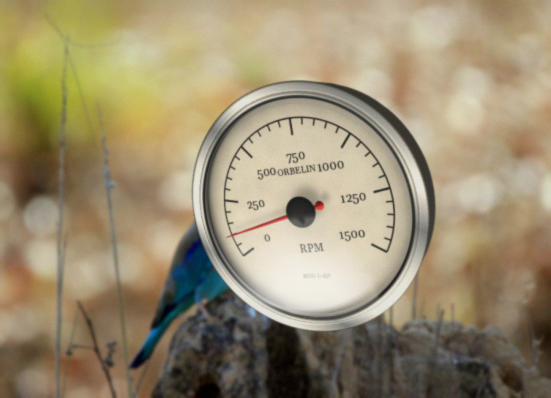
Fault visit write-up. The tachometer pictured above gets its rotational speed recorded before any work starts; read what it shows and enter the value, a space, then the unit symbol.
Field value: 100 rpm
